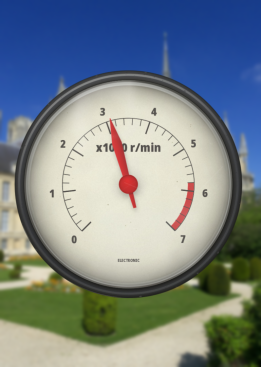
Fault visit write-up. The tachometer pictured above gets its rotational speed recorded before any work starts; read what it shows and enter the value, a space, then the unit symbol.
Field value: 3100 rpm
